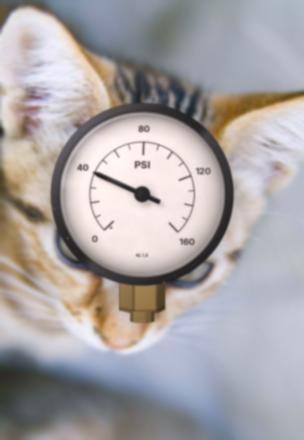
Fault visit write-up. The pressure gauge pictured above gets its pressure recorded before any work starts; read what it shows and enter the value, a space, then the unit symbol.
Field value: 40 psi
